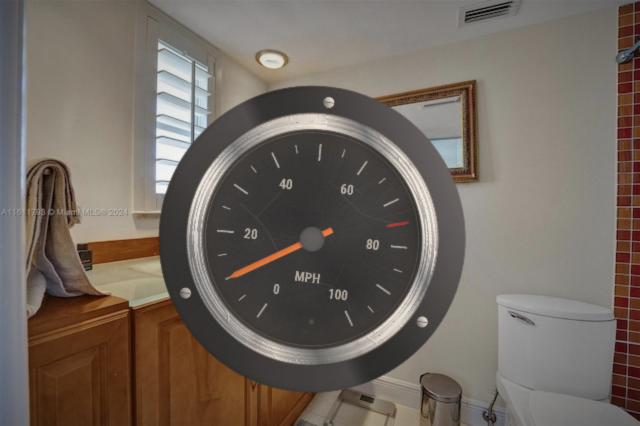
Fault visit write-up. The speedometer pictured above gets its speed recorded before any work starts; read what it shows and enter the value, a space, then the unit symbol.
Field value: 10 mph
